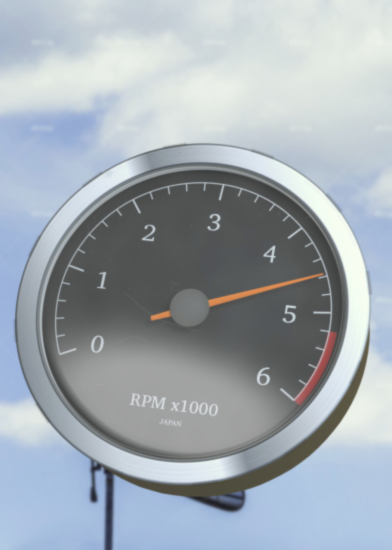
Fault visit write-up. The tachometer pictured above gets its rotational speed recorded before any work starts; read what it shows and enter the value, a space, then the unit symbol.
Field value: 4600 rpm
